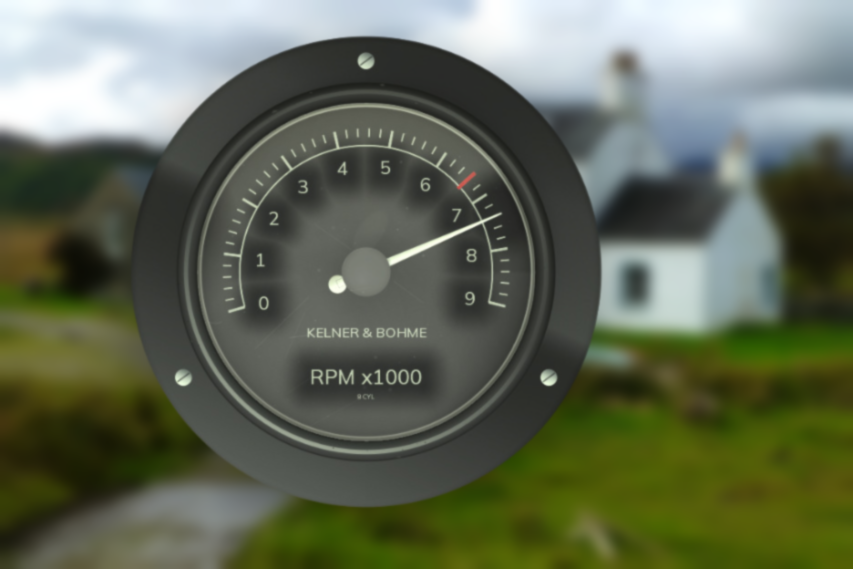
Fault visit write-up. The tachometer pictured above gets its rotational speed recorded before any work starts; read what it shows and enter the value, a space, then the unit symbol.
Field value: 7400 rpm
